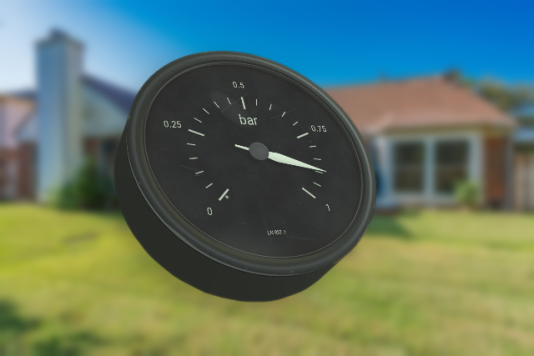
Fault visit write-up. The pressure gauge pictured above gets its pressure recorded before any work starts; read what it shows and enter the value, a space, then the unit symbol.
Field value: 0.9 bar
